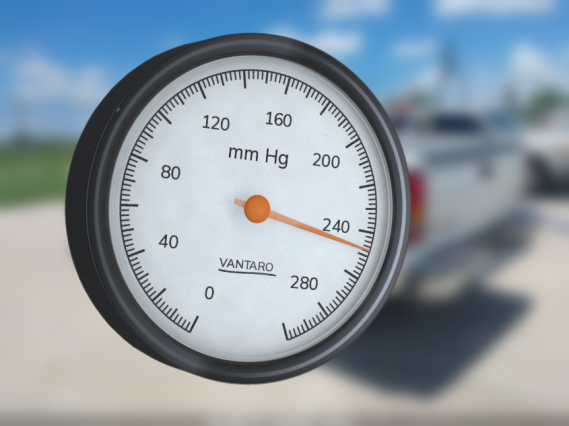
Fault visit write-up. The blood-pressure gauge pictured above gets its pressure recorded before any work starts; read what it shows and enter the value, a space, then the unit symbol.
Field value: 248 mmHg
